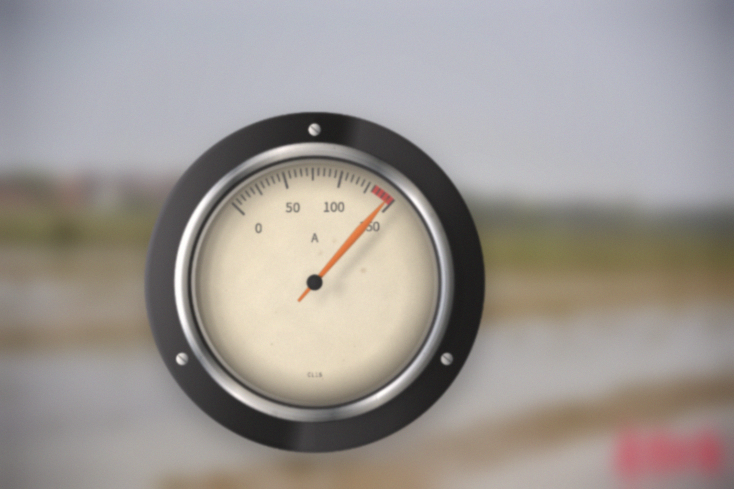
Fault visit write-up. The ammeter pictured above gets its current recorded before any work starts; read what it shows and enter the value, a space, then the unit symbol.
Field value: 145 A
